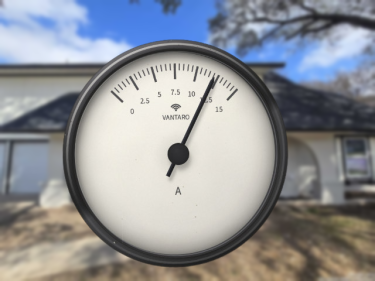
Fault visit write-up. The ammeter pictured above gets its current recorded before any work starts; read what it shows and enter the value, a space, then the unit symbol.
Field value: 12 A
